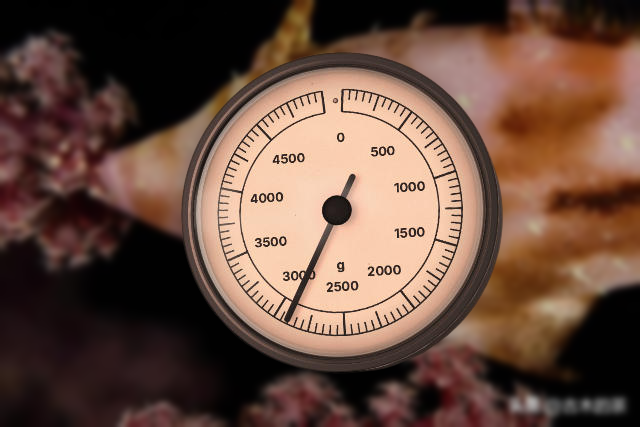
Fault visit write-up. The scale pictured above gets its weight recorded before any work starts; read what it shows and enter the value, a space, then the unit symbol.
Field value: 2900 g
